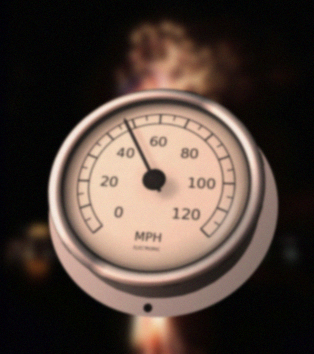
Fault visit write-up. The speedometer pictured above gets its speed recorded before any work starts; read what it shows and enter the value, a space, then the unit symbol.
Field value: 47.5 mph
